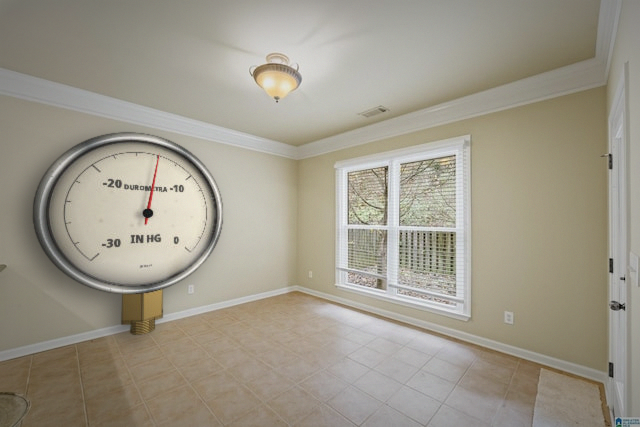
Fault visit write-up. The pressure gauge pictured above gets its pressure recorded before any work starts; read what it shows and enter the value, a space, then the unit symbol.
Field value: -14 inHg
